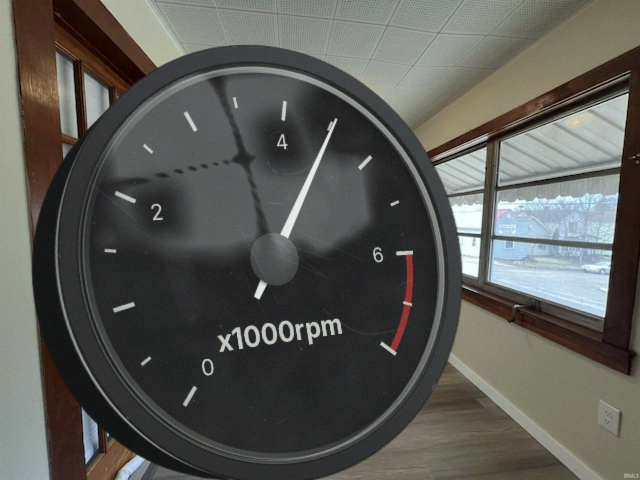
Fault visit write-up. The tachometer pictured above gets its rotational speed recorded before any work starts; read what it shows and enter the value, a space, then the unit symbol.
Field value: 4500 rpm
